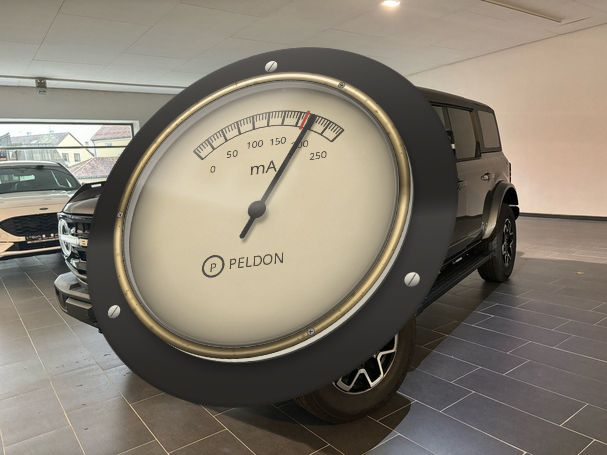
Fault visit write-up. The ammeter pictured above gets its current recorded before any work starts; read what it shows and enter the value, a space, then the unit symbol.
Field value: 200 mA
